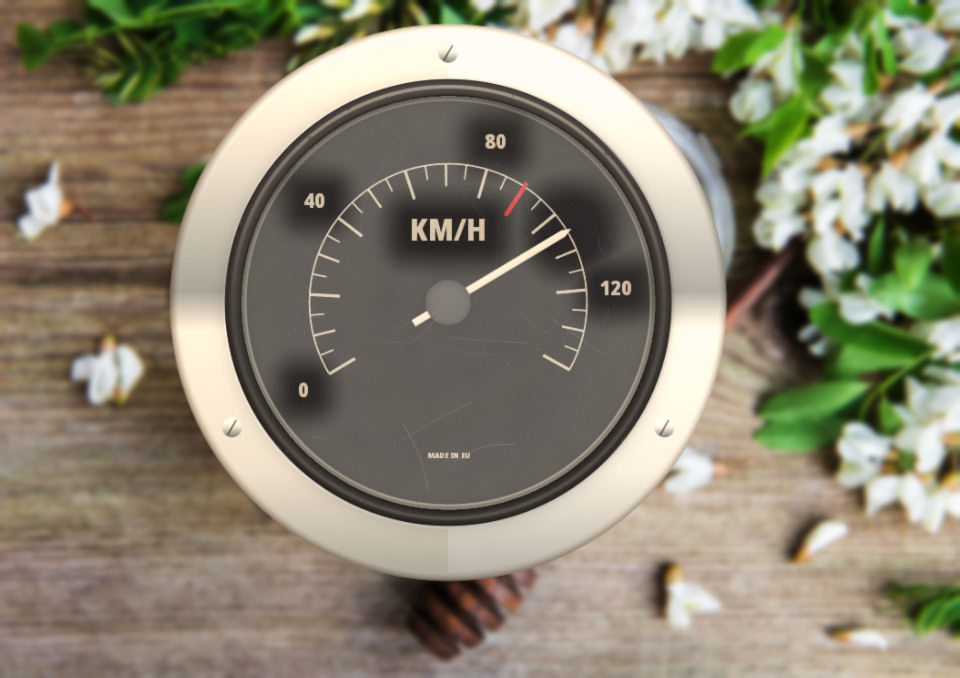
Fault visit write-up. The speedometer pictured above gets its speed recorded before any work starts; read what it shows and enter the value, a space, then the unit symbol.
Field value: 105 km/h
